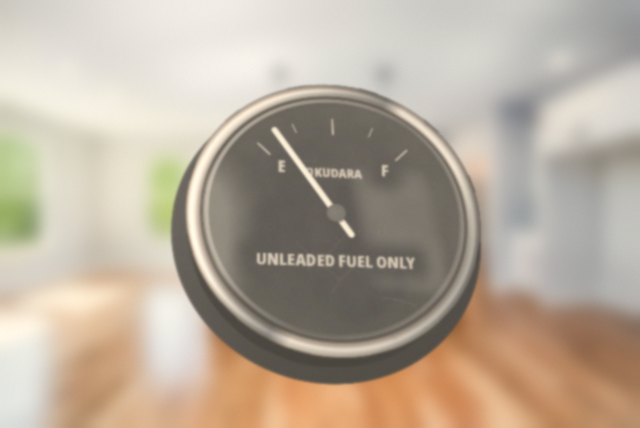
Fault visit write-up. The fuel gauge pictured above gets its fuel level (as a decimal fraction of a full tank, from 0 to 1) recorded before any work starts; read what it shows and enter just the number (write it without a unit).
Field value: 0.125
